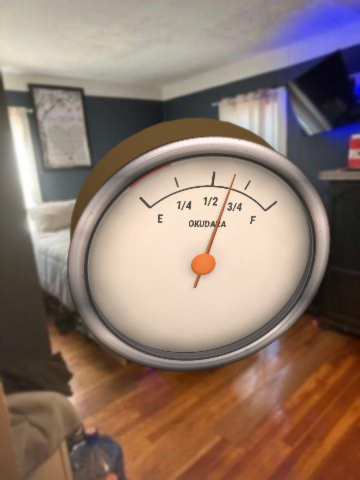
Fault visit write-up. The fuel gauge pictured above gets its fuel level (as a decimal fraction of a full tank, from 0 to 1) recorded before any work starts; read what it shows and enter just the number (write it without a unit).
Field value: 0.625
